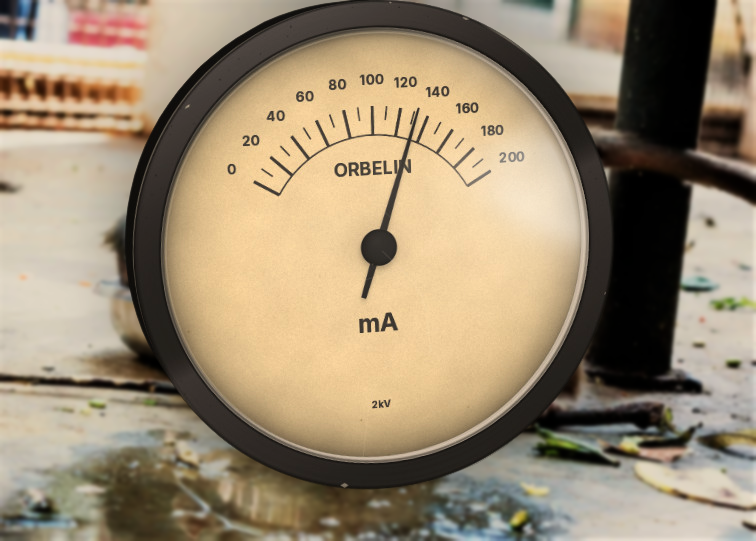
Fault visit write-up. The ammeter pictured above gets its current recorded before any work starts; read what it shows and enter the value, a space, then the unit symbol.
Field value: 130 mA
